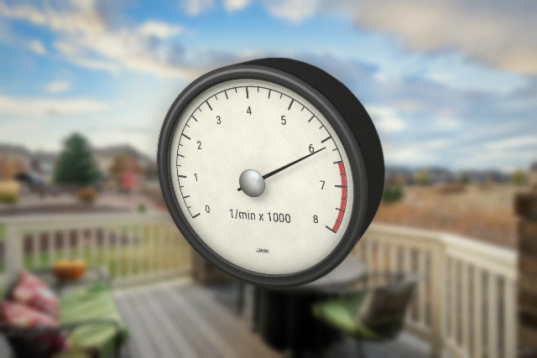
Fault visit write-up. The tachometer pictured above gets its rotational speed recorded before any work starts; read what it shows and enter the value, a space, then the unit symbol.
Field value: 6125 rpm
